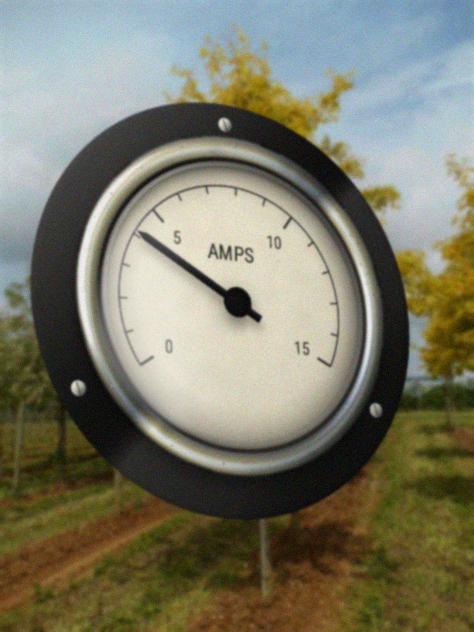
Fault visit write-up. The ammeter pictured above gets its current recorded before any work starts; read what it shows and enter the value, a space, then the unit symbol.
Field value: 4 A
